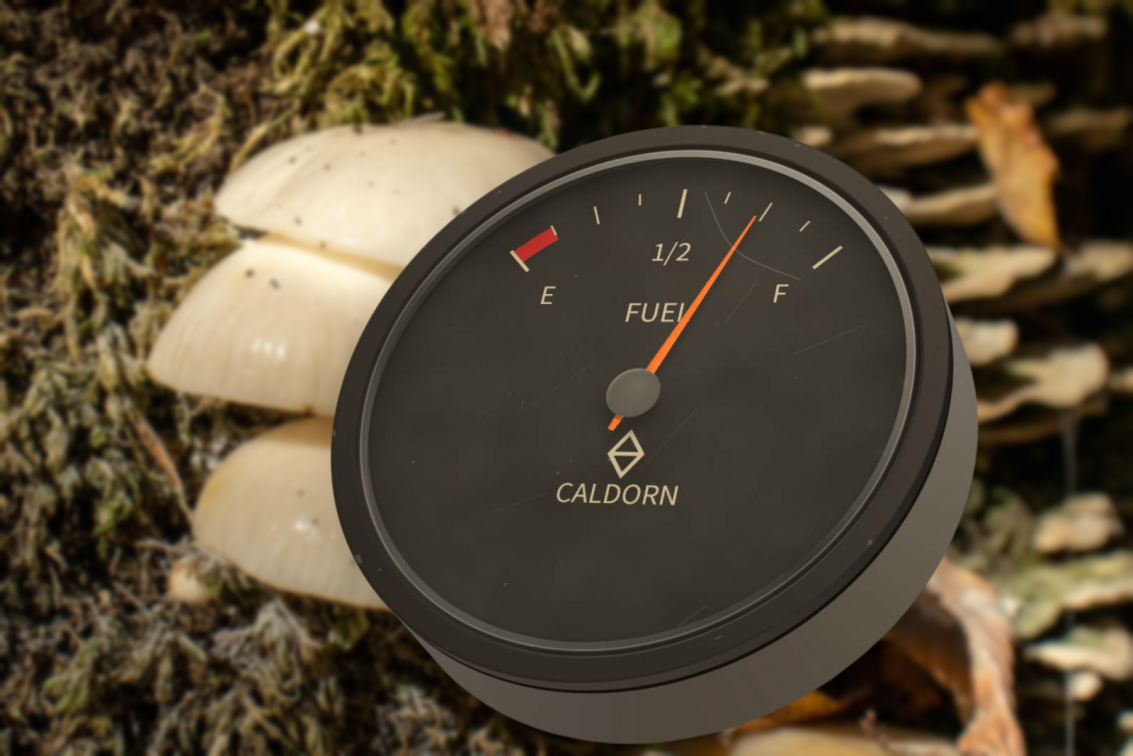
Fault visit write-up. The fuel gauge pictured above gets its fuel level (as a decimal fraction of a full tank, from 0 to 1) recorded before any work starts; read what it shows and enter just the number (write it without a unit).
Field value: 0.75
